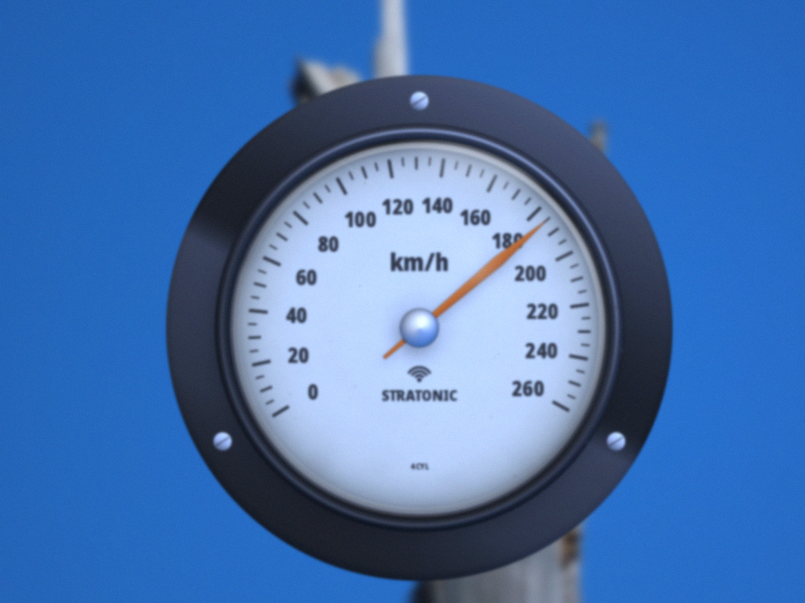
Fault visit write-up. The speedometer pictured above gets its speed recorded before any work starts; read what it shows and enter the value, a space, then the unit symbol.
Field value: 185 km/h
